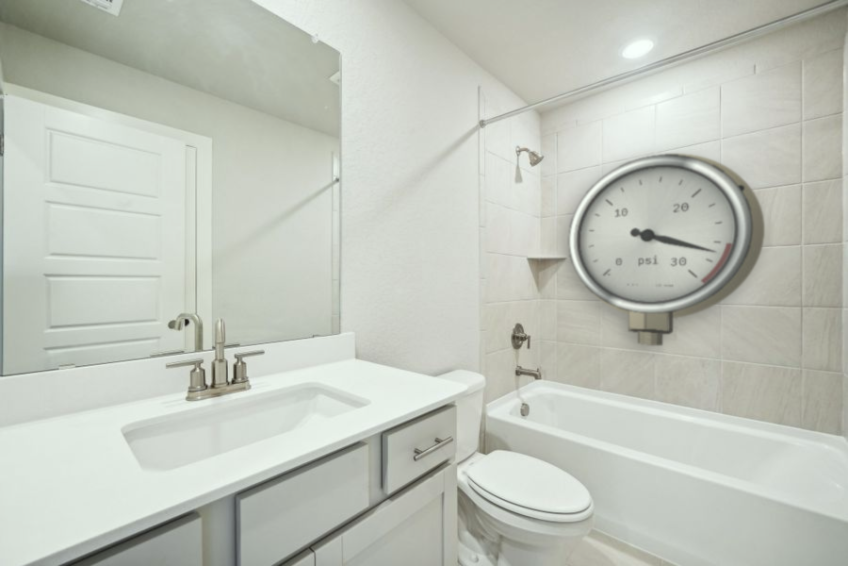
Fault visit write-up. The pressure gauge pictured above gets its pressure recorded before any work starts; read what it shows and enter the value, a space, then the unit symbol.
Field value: 27 psi
